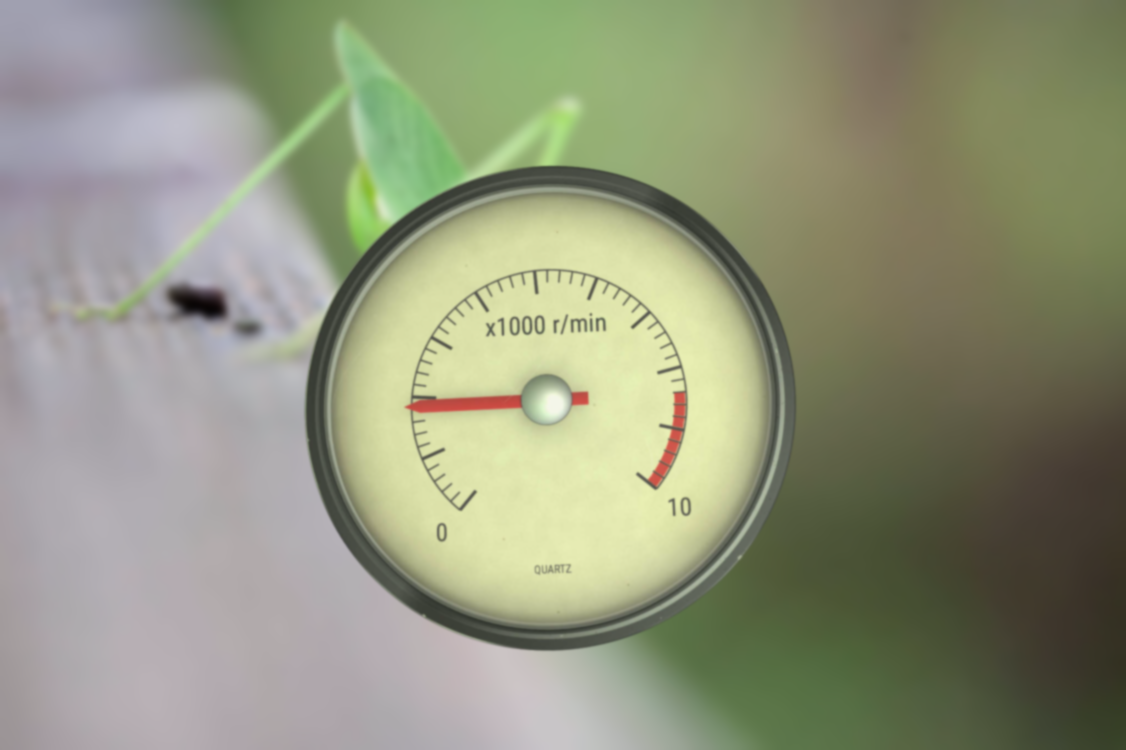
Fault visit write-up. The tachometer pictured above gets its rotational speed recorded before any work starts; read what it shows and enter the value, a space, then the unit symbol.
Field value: 1800 rpm
